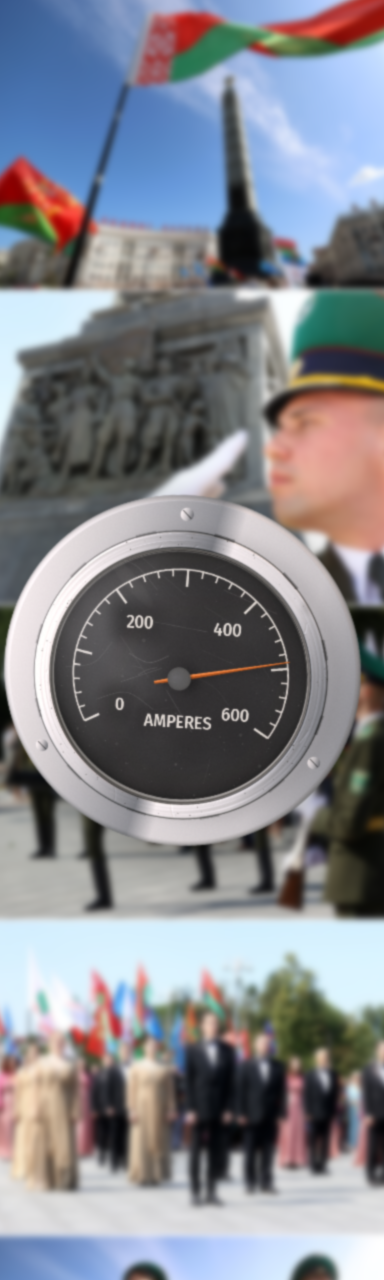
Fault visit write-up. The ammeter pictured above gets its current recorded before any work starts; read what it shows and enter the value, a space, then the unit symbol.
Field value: 490 A
